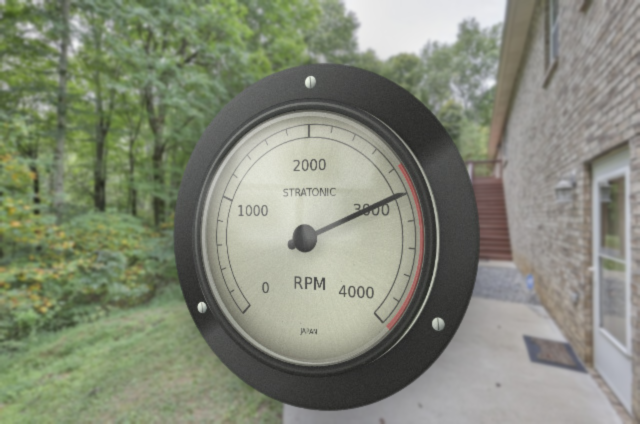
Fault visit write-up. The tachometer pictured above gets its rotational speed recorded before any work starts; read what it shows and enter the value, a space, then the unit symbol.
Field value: 3000 rpm
